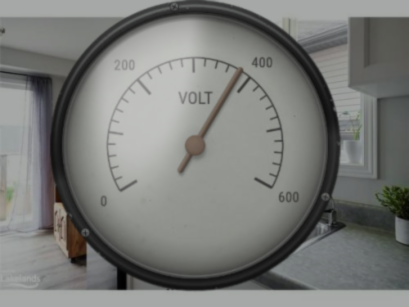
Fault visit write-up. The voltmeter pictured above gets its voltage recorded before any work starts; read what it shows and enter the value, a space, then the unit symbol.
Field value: 380 V
